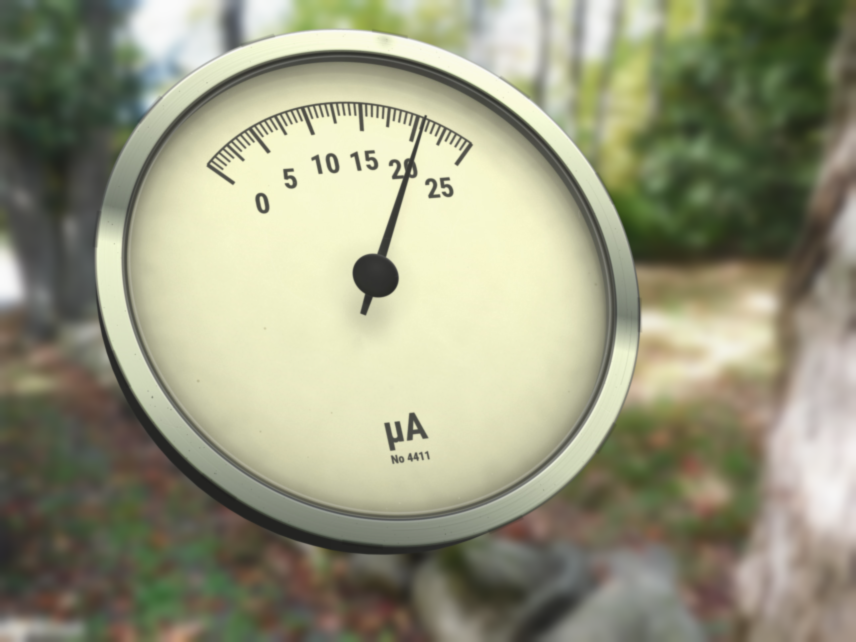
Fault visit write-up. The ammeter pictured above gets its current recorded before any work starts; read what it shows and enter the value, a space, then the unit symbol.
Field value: 20.5 µA
